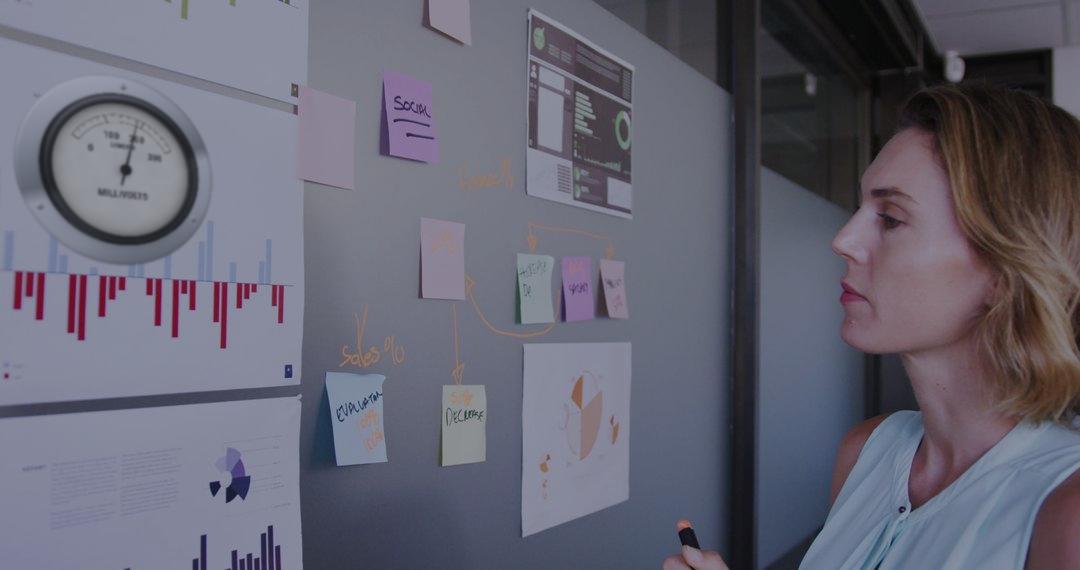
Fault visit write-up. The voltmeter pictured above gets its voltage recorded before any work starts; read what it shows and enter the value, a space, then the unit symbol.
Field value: 180 mV
